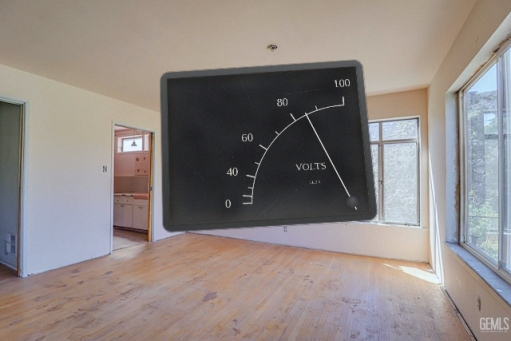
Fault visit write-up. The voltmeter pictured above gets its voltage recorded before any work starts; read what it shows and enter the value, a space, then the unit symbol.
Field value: 85 V
